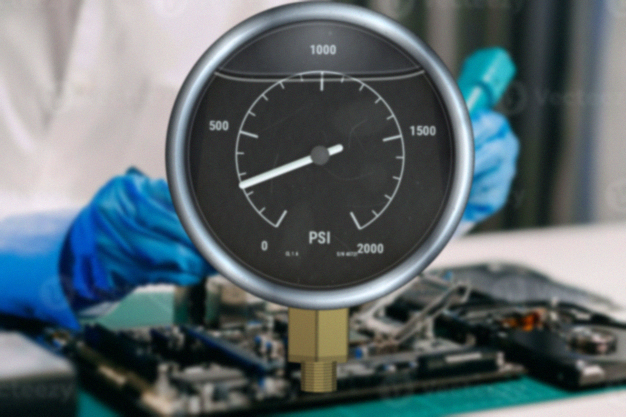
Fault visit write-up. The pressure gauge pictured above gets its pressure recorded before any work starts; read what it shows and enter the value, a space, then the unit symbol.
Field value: 250 psi
